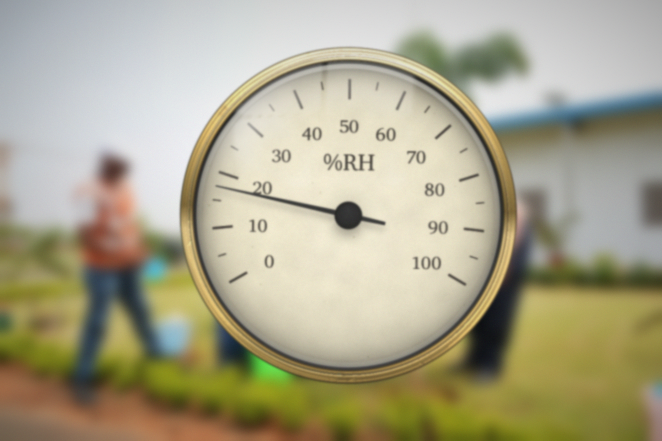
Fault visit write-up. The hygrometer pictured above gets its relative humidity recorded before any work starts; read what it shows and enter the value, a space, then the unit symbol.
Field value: 17.5 %
